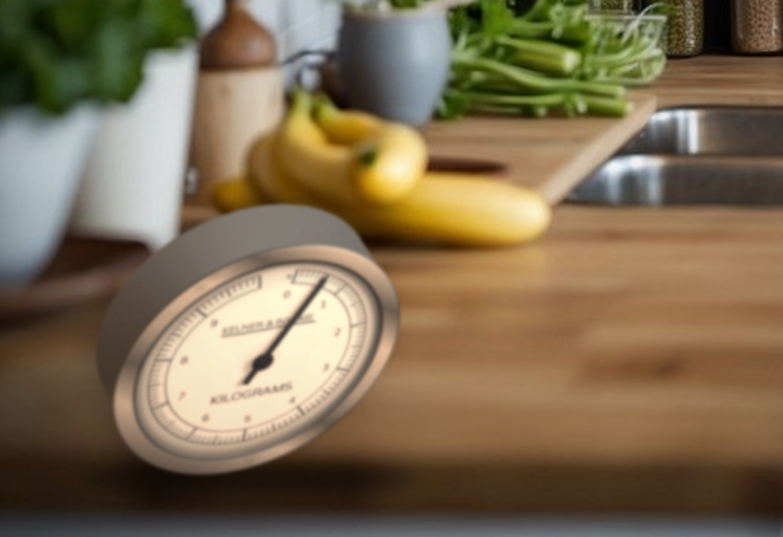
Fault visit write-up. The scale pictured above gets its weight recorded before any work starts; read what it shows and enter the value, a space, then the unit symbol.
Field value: 0.5 kg
